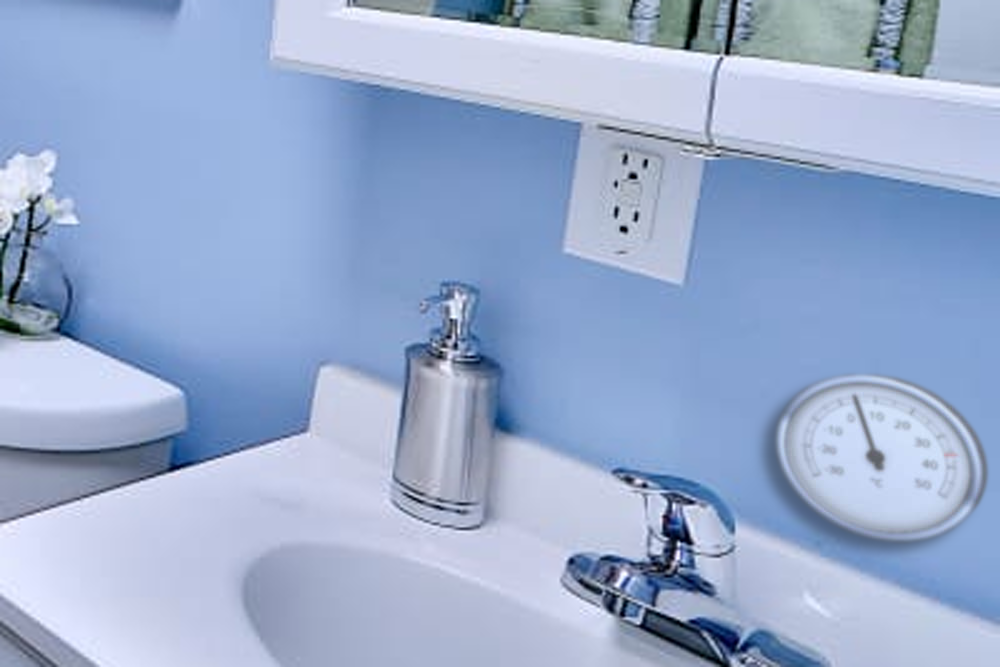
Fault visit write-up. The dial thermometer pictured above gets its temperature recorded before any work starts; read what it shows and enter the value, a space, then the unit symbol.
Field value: 5 °C
